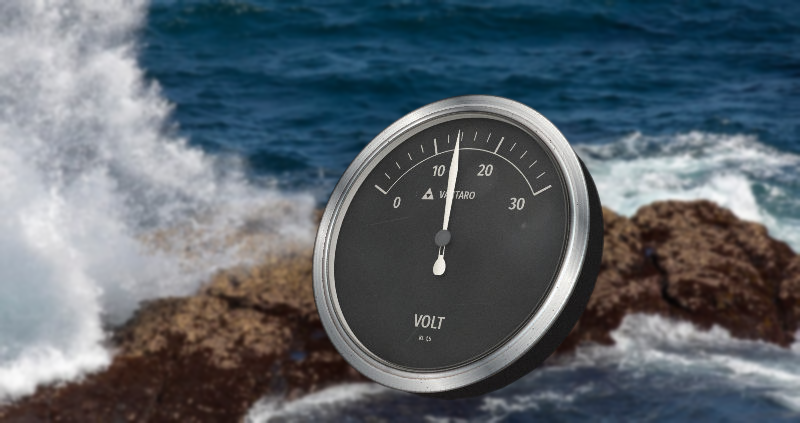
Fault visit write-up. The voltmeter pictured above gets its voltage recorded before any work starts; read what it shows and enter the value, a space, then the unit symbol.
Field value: 14 V
